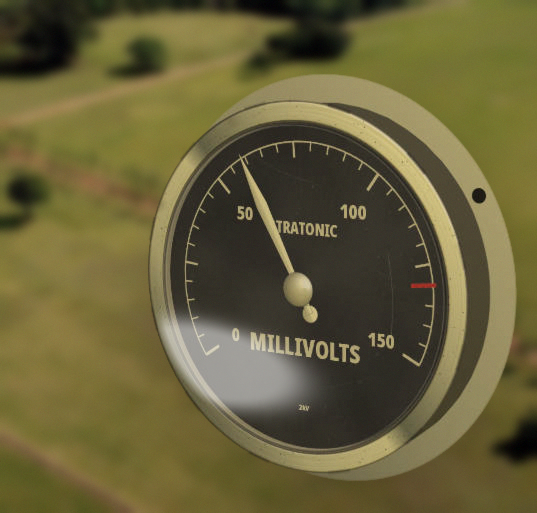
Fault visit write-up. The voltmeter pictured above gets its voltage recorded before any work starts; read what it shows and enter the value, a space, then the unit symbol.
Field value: 60 mV
